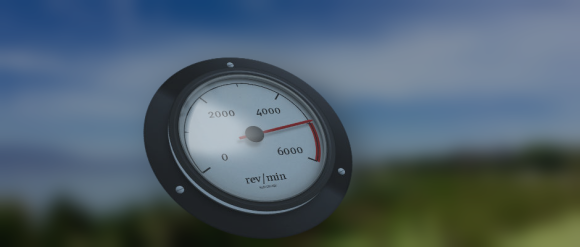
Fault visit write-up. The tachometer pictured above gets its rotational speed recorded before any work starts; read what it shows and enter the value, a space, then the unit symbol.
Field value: 5000 rpm
